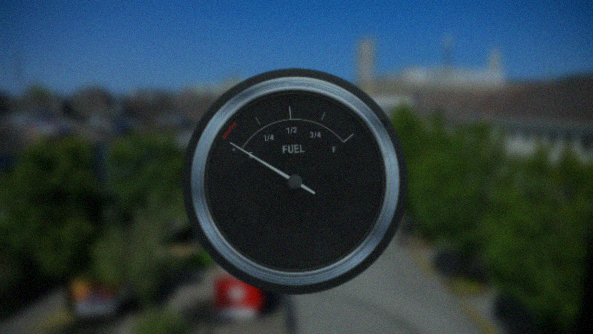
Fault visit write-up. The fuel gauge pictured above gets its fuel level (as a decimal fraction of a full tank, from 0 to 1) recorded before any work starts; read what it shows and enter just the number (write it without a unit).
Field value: 0
